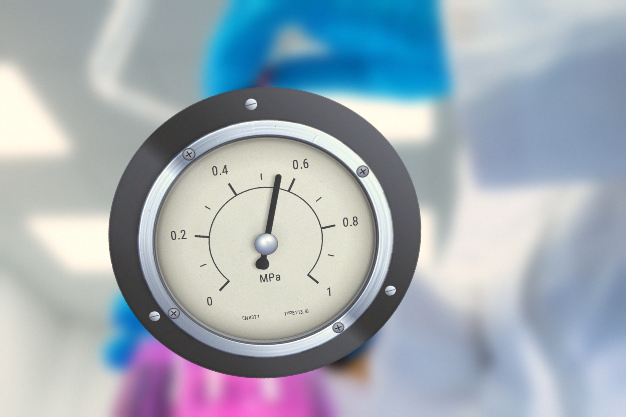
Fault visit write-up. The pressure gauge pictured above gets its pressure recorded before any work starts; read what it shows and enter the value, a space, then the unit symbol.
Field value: 0.55 MPa
